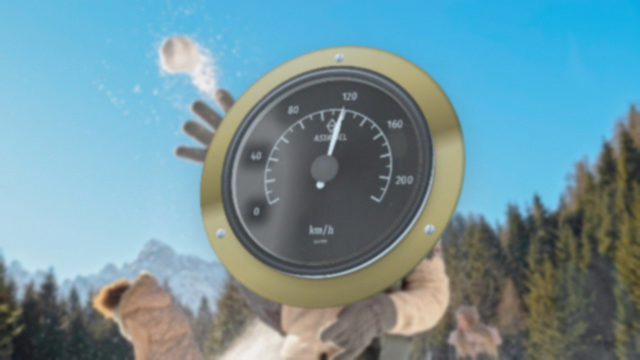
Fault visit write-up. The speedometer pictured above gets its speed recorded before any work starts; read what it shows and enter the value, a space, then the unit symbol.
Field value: 120 km/h
